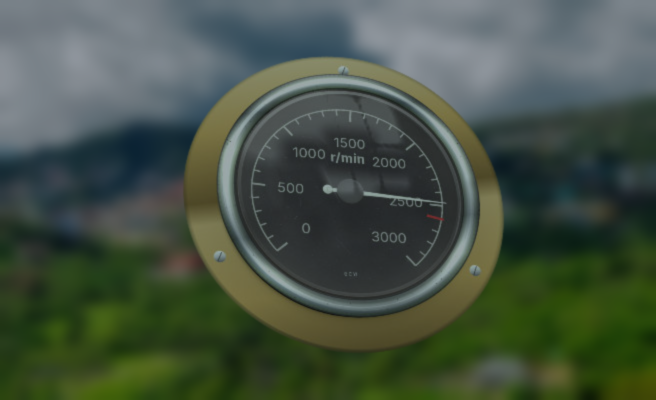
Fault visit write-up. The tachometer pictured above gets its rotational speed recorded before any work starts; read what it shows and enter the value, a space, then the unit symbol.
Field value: 2500 rpm
